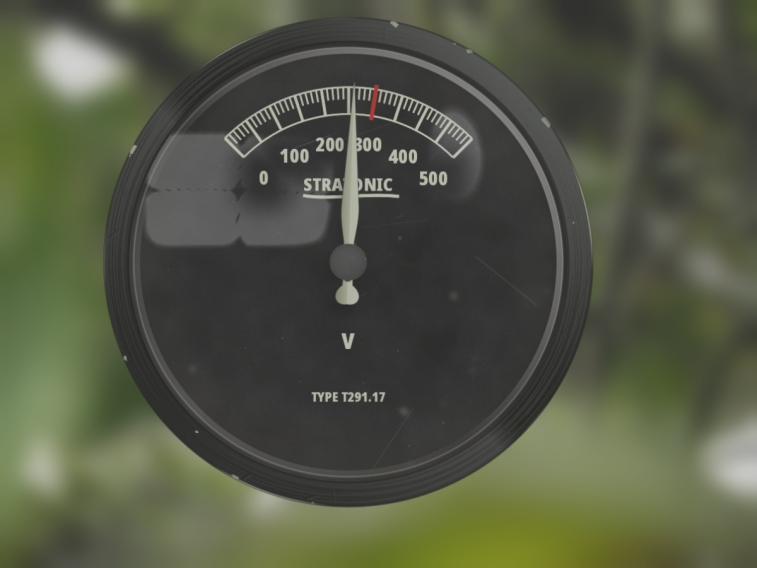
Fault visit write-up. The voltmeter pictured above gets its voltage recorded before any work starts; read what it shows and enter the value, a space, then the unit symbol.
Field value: 260 V
